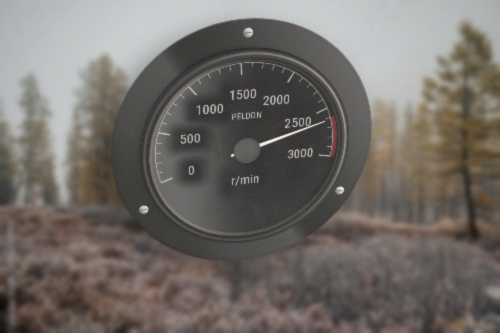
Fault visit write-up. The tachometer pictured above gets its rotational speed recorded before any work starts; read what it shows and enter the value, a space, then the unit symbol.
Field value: 2600 rpm
